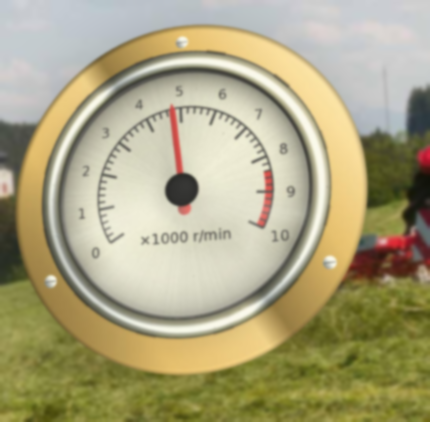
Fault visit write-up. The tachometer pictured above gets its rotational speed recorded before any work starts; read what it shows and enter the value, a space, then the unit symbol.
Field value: 4800 rpm
